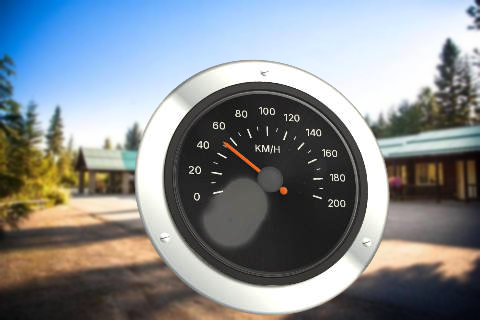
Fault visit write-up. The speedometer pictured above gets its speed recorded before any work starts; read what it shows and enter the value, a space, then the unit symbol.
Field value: 50 km/h
